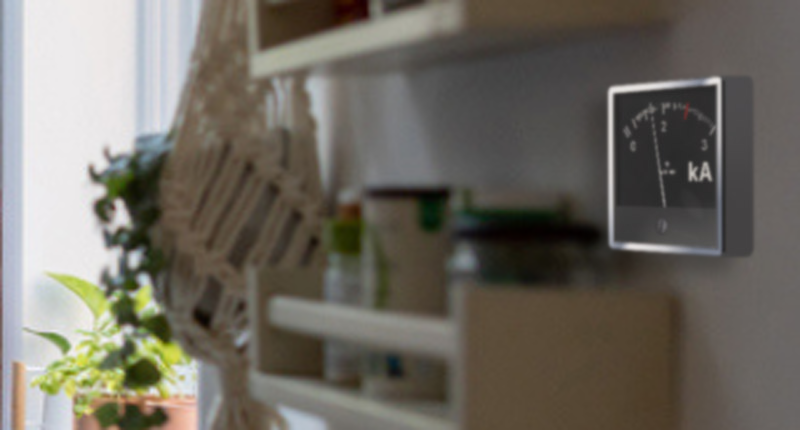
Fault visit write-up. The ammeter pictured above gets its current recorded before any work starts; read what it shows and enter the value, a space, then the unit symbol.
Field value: 1.75 kA
